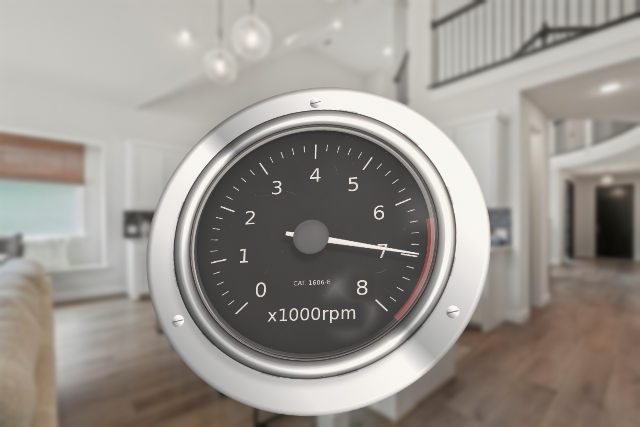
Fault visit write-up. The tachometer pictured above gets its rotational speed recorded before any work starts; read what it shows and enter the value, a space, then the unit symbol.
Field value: 7000 rpm
